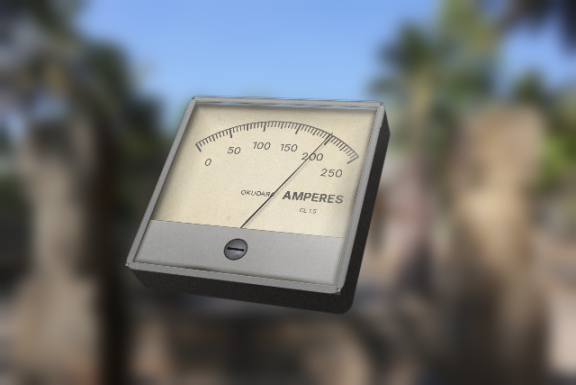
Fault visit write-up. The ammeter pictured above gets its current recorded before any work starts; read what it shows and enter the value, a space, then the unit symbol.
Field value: 200 A
